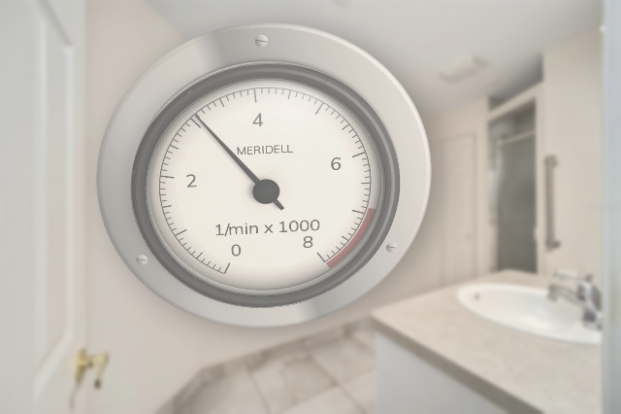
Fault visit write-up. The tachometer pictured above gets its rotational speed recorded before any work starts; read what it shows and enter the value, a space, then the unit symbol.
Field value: 3100 rpm
